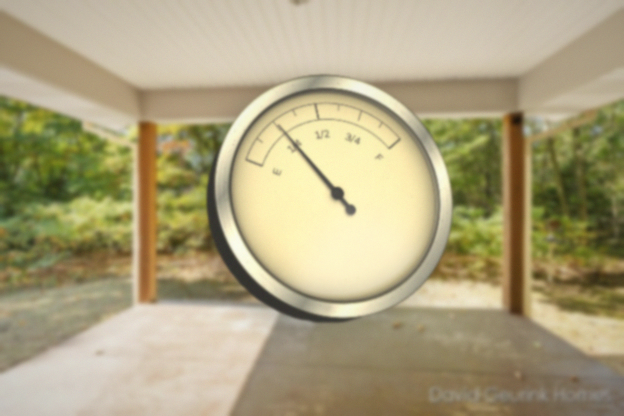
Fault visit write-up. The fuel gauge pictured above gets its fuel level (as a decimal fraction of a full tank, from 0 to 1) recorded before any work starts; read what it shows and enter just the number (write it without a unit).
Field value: 0.25
